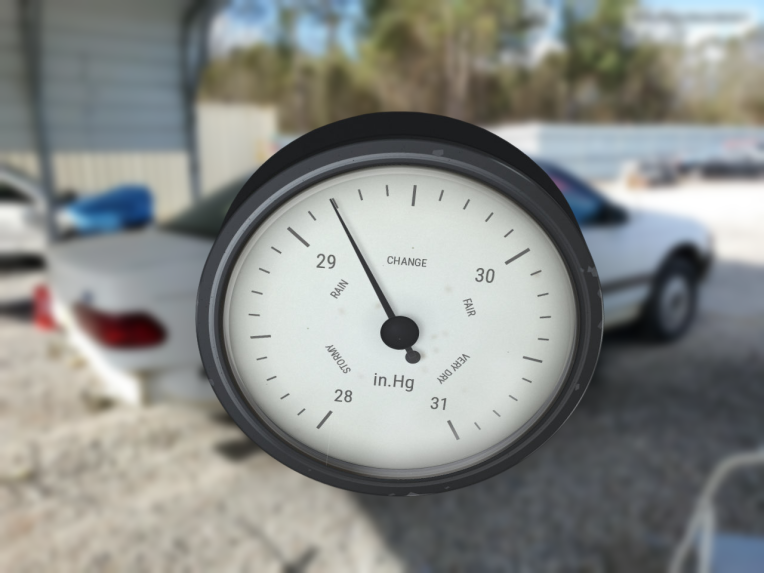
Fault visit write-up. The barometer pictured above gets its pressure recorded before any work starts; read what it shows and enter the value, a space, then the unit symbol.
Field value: 29.2 inHg
